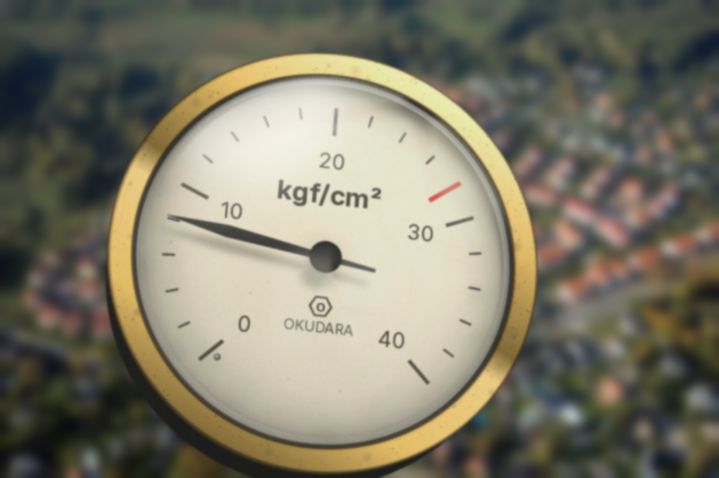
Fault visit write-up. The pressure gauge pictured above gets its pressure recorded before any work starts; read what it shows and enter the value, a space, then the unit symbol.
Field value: 8 kg/cm²
